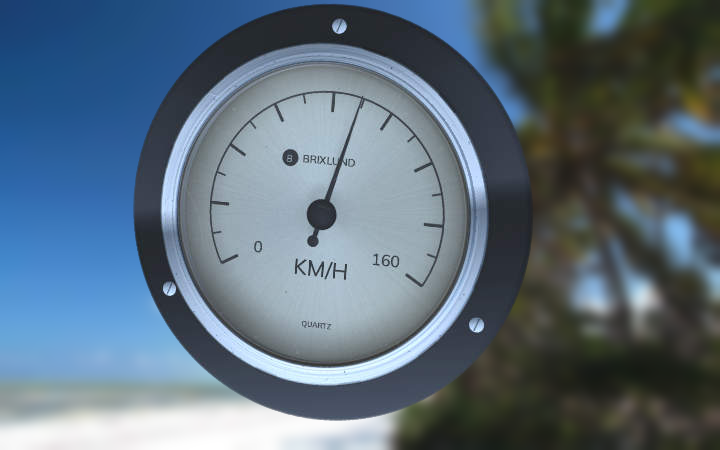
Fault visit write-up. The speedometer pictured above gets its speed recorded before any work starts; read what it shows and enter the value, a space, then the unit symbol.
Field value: 90 km/h
